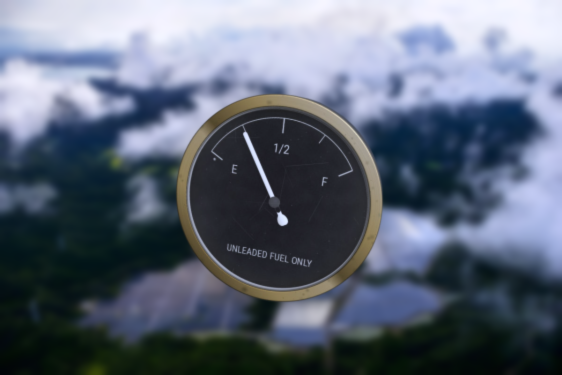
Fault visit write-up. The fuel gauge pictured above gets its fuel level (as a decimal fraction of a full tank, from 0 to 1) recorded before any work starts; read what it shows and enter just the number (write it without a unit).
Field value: 0.25
